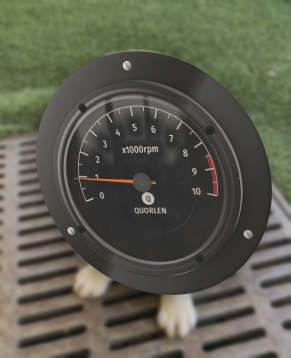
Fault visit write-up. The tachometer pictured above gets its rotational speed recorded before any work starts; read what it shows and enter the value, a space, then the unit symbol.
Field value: 1000 rpm
